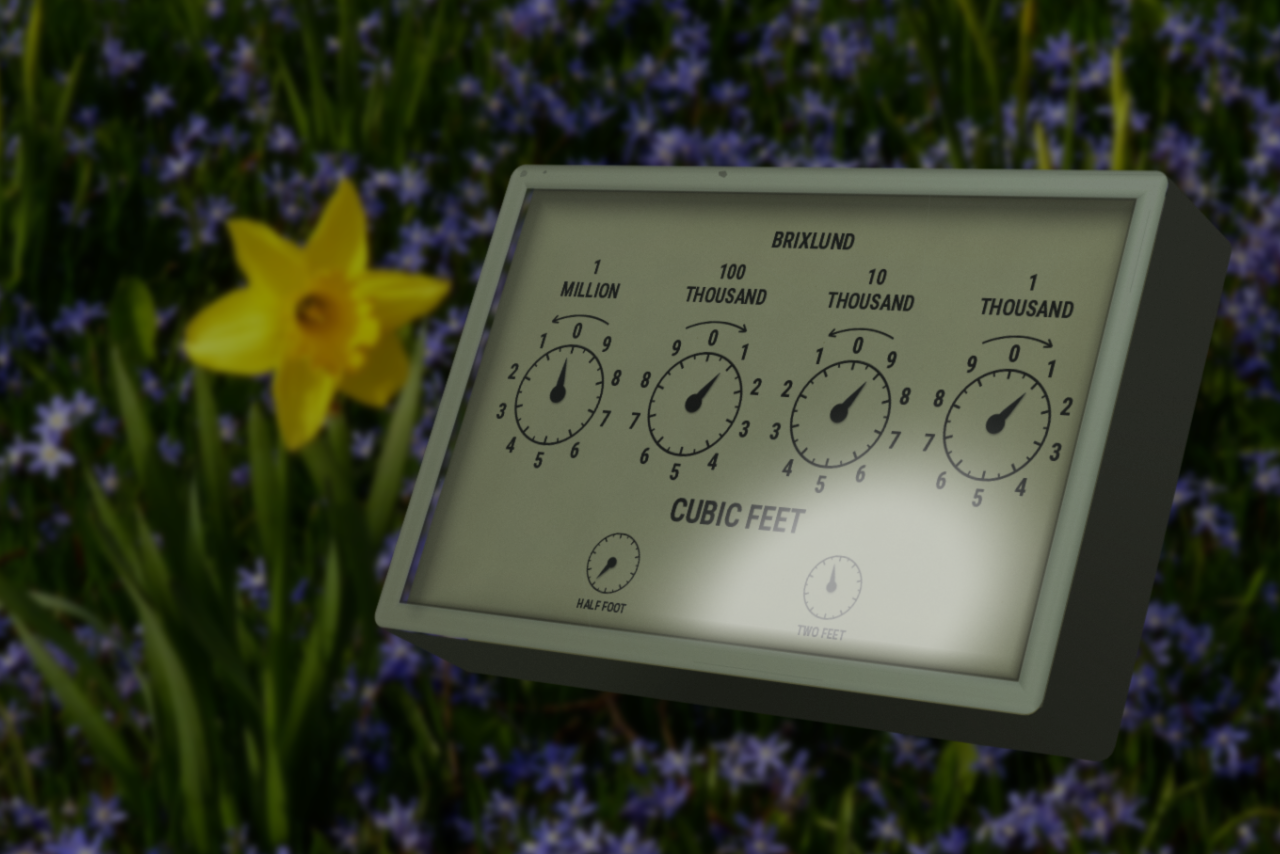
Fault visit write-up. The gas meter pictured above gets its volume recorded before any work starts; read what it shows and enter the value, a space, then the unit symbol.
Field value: 9100 ft³
